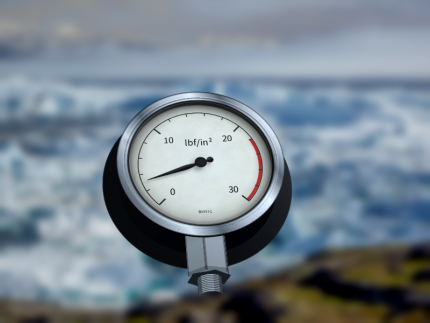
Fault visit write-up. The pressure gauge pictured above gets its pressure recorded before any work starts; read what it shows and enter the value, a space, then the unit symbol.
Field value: 3 psi
